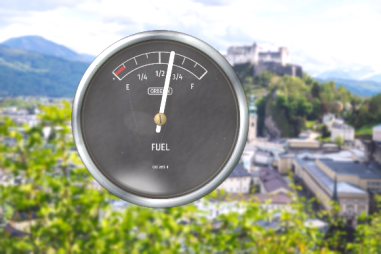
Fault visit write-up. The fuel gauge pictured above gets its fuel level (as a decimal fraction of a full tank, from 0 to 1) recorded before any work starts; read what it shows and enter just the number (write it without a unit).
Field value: 0.625
